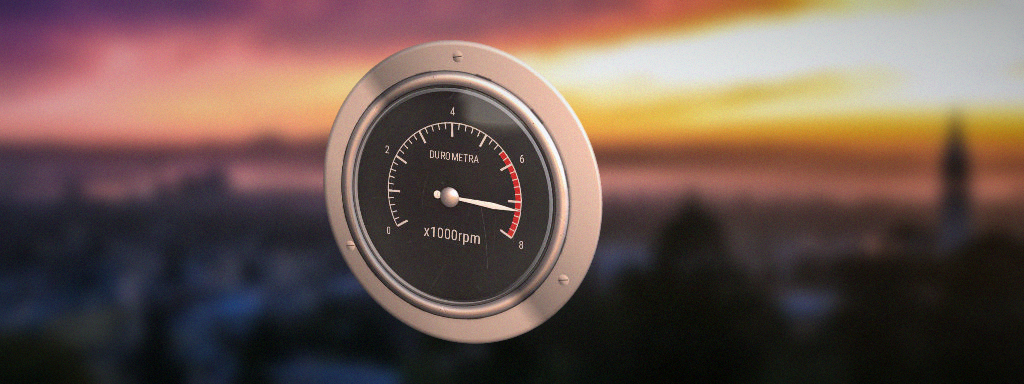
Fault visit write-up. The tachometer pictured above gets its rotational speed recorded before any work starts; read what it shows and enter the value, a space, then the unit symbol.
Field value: 7200 rpm
